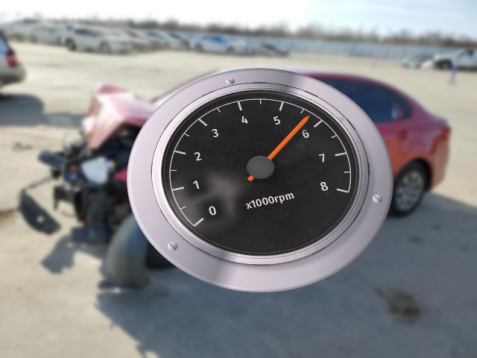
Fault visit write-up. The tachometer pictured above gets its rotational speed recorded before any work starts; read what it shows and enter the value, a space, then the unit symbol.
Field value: 5750 rpm
